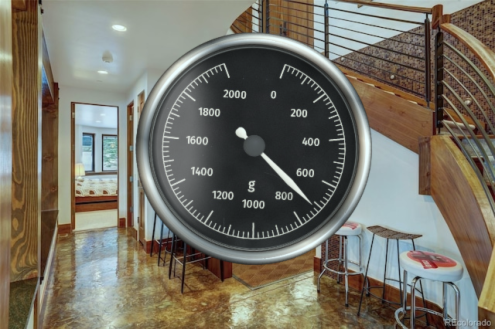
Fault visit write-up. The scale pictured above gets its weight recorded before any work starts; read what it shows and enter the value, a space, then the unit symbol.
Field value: 720 g
